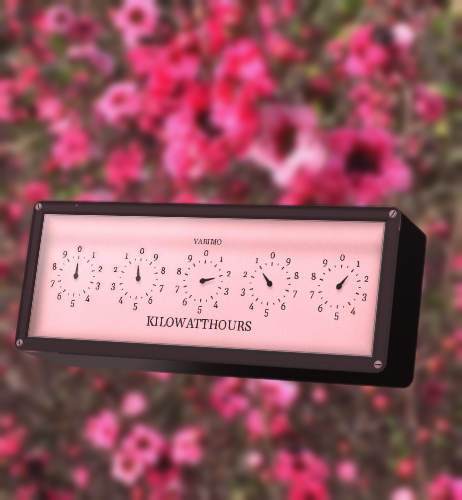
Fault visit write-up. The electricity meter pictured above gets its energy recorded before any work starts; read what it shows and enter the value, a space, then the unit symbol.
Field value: 211 kWh
